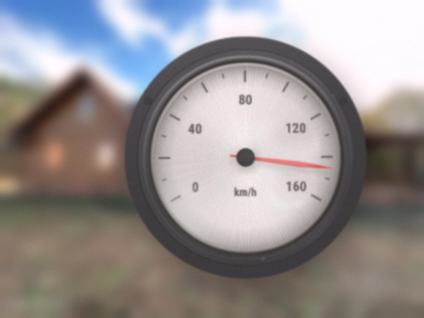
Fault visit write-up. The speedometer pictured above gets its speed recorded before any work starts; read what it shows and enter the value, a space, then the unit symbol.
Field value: 145 km/h
